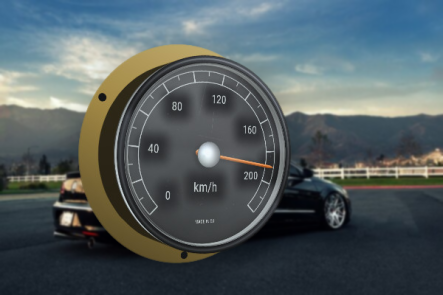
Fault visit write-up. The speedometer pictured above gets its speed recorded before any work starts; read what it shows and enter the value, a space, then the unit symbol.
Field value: 190 km/h
